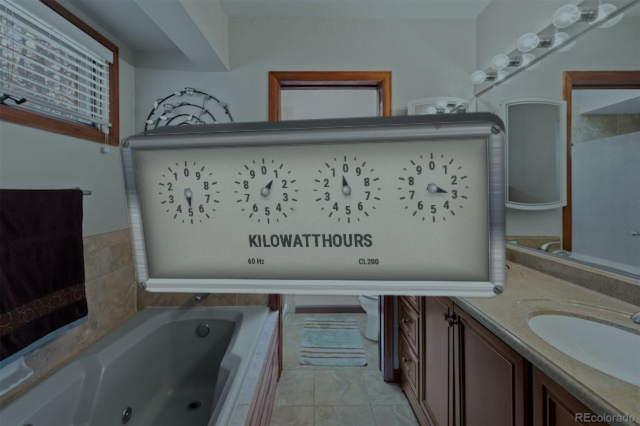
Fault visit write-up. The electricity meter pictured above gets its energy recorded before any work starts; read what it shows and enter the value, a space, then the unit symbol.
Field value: 5103 kWh
